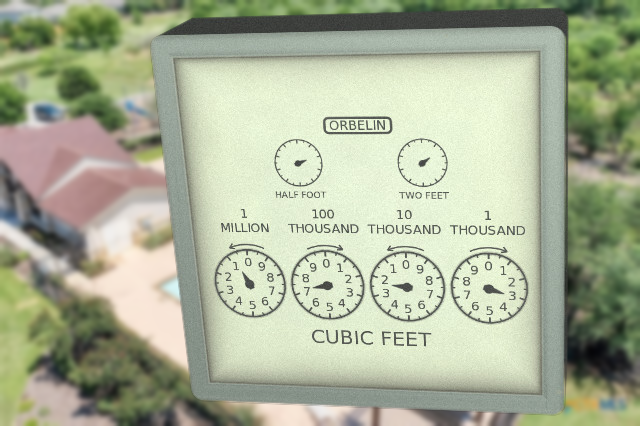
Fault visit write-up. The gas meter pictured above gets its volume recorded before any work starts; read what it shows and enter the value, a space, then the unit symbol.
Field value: 72300 ft³
